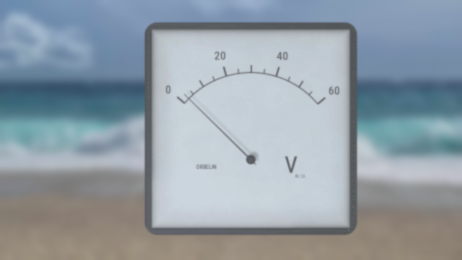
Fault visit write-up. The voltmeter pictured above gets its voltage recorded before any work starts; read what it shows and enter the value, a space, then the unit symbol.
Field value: 2.5 V
